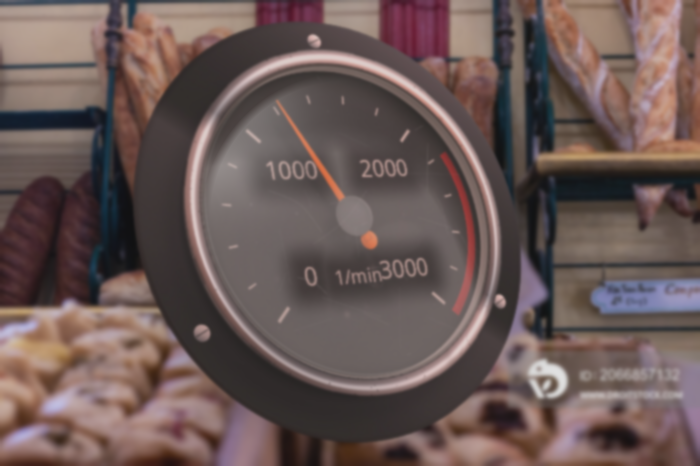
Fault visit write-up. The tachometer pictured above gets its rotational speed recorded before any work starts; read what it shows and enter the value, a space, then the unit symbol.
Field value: 1200 rpm
